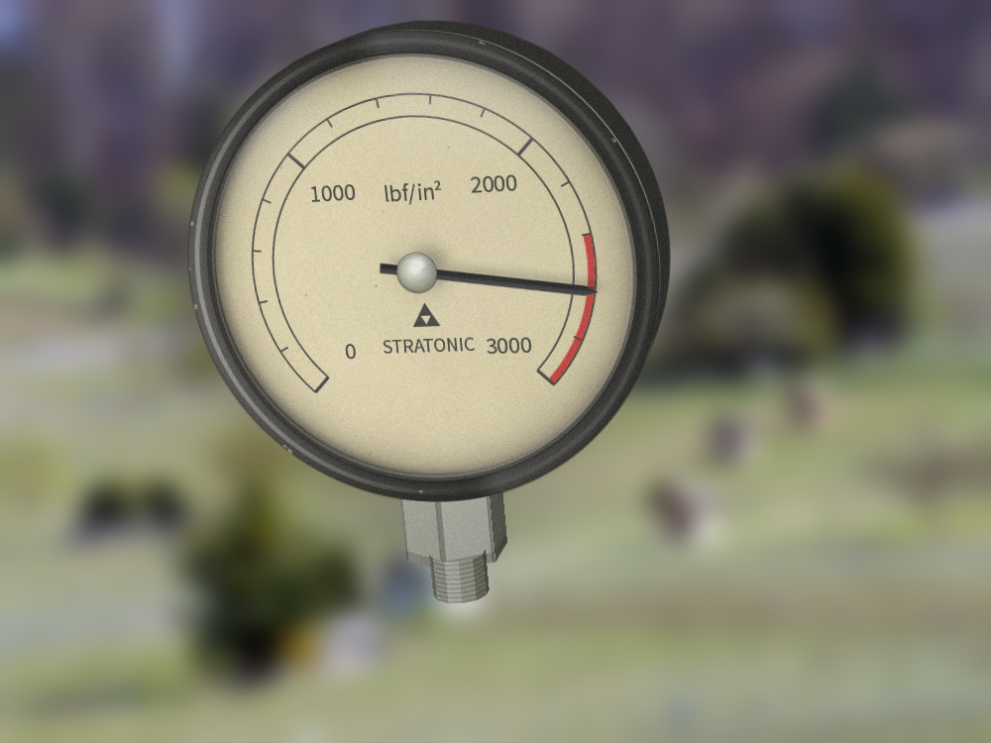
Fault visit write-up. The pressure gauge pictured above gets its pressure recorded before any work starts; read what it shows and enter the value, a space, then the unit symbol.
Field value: 2600 psi
